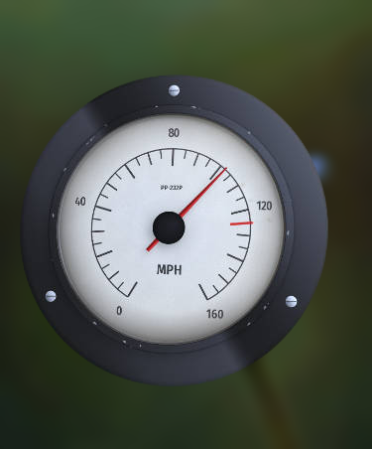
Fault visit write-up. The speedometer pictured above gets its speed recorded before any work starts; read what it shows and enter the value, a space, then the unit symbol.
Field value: 102.5 mph
